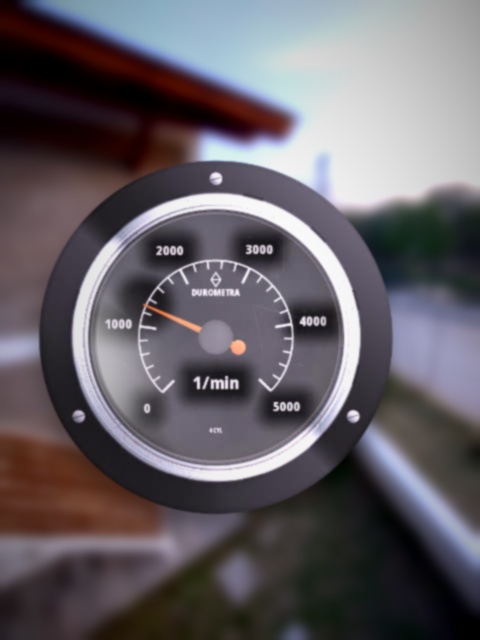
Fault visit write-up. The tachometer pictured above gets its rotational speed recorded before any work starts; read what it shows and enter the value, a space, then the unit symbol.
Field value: 1300 rpm
